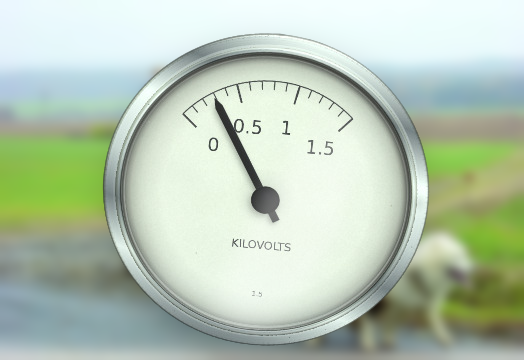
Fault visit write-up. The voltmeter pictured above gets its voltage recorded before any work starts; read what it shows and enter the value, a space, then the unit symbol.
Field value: 0.3 kV
